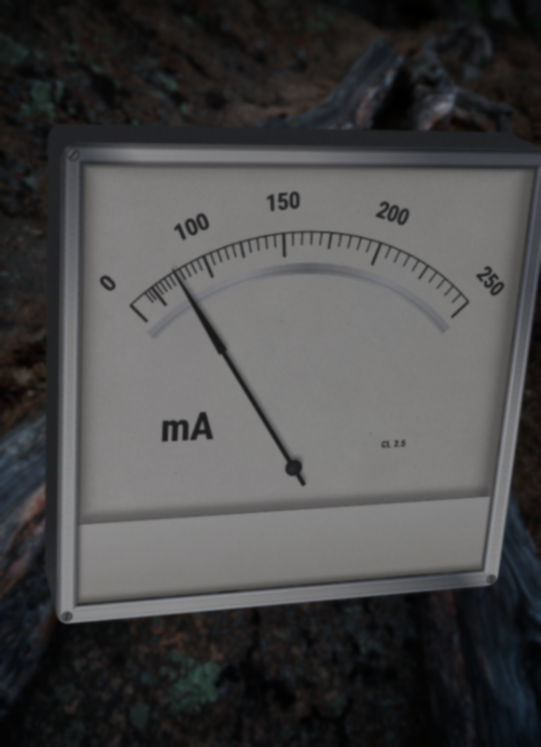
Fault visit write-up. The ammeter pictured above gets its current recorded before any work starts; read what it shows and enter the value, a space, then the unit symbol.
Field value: 75 mA
